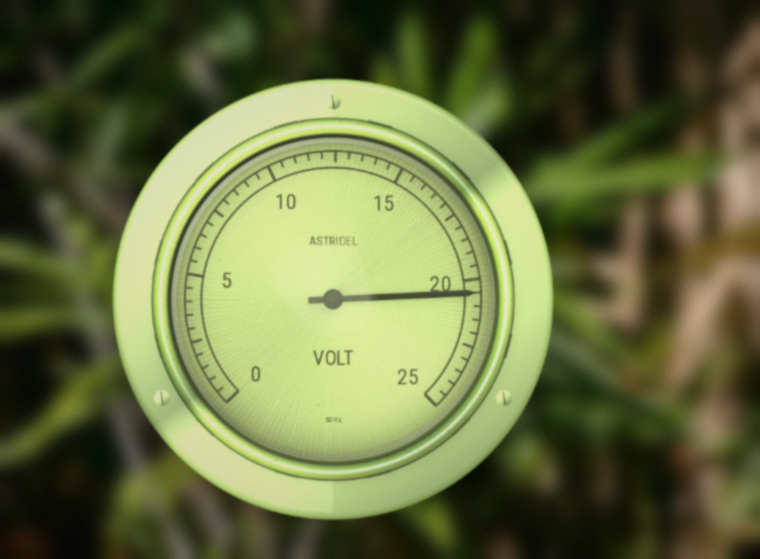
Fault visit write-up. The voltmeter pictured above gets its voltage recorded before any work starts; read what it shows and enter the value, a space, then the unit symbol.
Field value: 20.5 V
